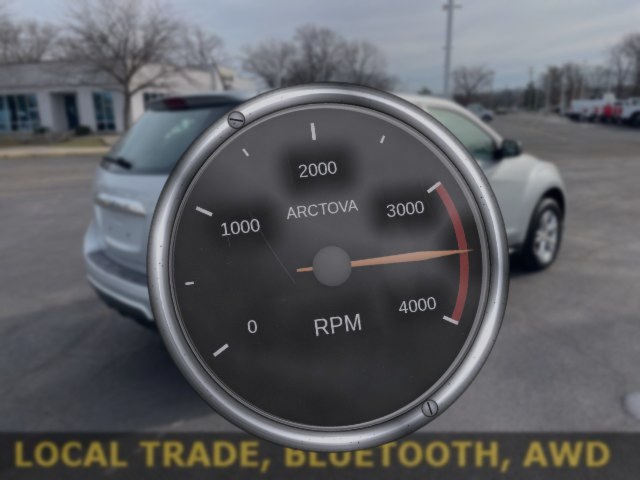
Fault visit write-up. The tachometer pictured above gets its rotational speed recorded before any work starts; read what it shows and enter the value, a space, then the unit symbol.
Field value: 3500 rpm
